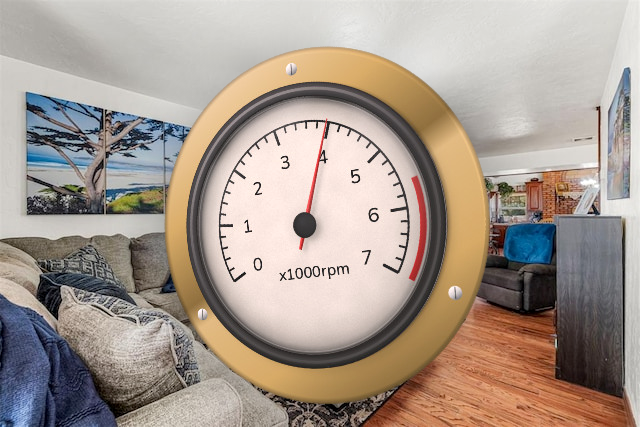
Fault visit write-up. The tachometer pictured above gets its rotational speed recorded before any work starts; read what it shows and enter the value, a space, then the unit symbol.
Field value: 4000 rpm
